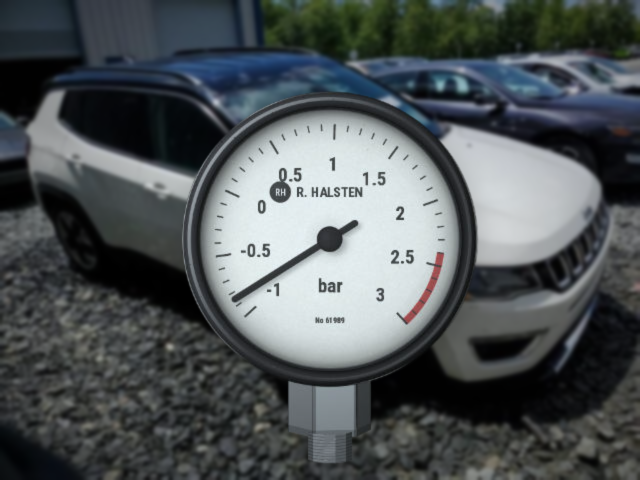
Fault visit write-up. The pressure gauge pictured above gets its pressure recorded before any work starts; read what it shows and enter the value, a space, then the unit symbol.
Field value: -0.85 bar
